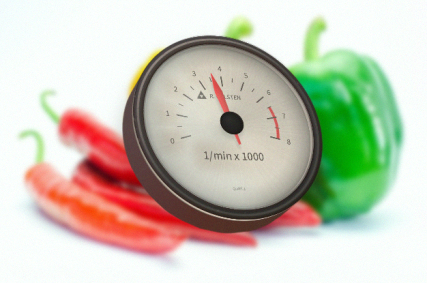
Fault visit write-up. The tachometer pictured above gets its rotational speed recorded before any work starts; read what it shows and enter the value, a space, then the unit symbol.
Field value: 3500 rpm
